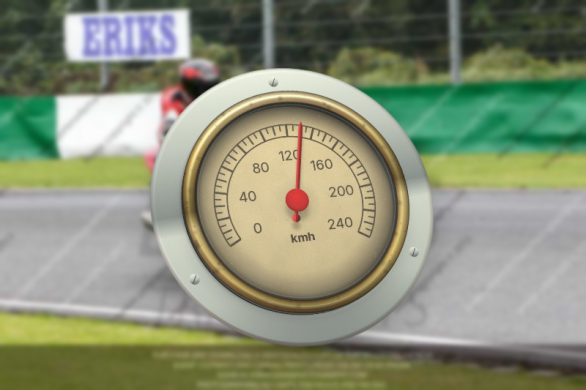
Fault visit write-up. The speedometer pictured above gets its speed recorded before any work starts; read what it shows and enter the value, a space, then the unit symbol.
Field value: 130 km/h
